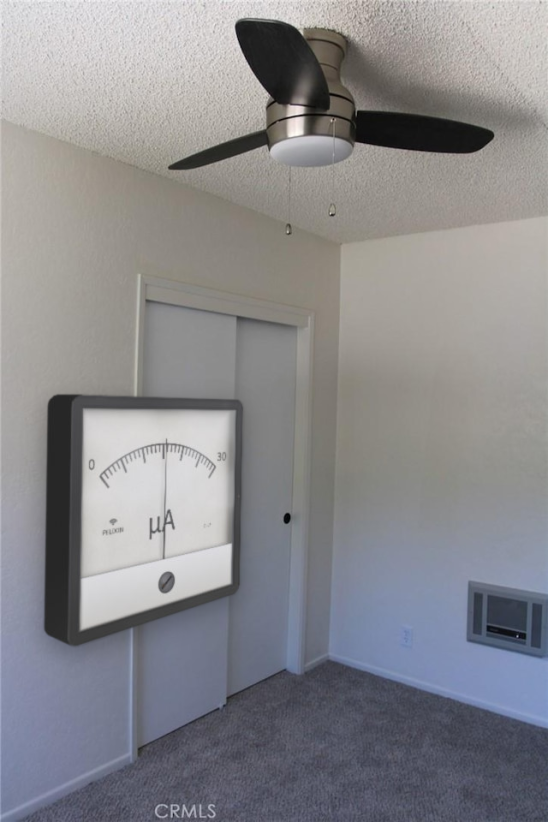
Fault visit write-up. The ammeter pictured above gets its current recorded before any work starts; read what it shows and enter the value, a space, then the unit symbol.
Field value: 15 µA
